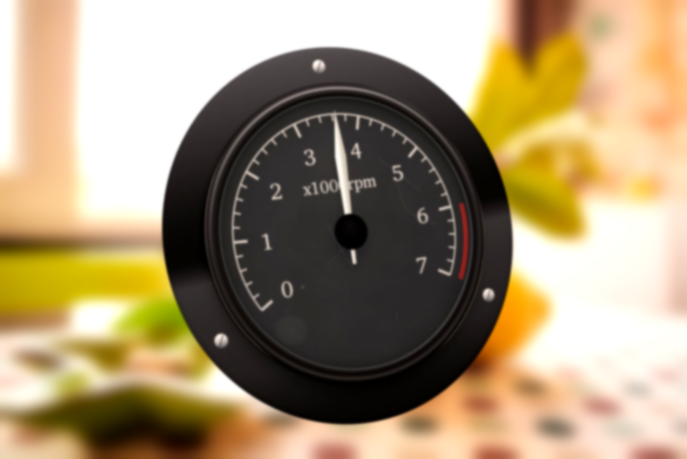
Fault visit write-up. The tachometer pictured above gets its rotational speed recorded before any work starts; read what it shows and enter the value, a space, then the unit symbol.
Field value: 3600 rpm
